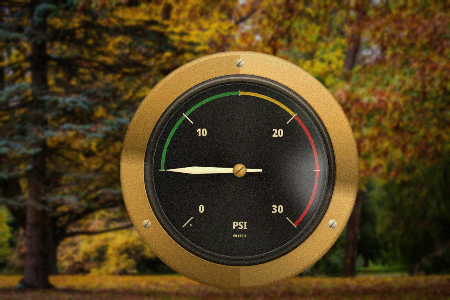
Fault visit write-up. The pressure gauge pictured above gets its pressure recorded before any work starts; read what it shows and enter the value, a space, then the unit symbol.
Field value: 5 psi
